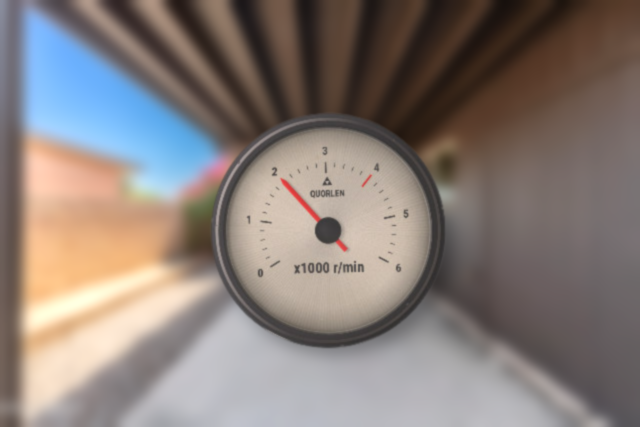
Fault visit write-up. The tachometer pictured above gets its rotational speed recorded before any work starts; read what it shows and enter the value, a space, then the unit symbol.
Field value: 2000 rpm
